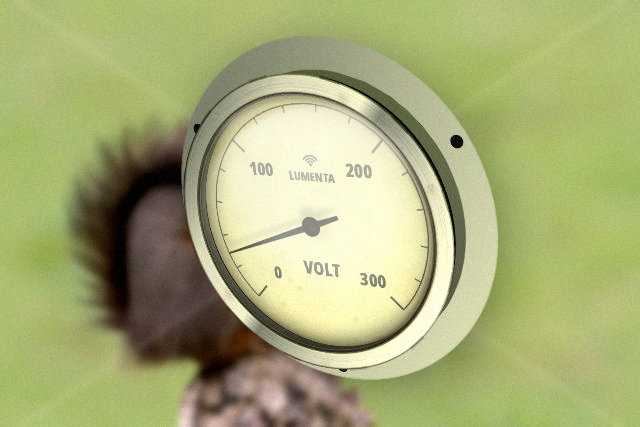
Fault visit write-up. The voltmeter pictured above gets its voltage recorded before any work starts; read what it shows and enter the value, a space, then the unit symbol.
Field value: 30 V
